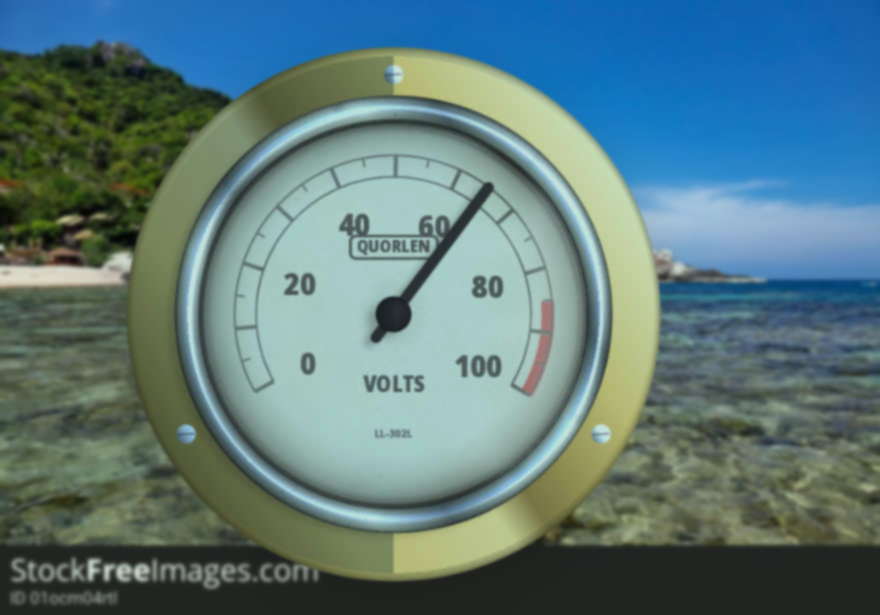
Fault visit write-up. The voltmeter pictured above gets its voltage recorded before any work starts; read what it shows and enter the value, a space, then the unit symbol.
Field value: 65 V
